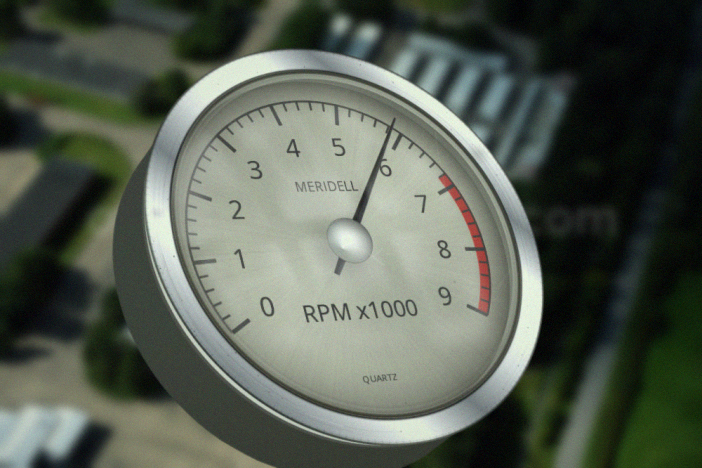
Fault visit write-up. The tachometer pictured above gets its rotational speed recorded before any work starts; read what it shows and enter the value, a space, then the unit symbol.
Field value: 5800 rpm
